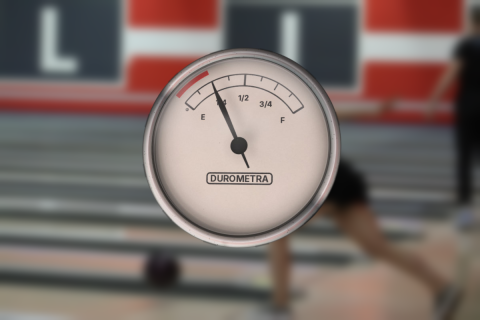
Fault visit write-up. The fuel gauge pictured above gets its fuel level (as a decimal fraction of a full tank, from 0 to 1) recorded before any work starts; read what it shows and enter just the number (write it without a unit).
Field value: 0.25
